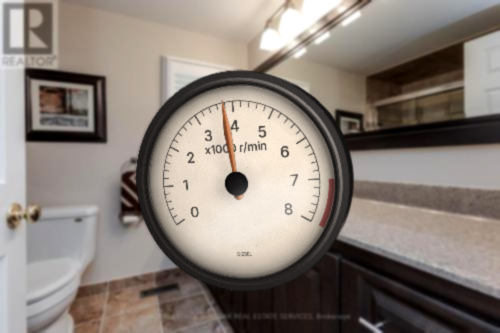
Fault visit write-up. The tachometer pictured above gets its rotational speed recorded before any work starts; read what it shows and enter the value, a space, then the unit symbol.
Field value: 3800 rpm
